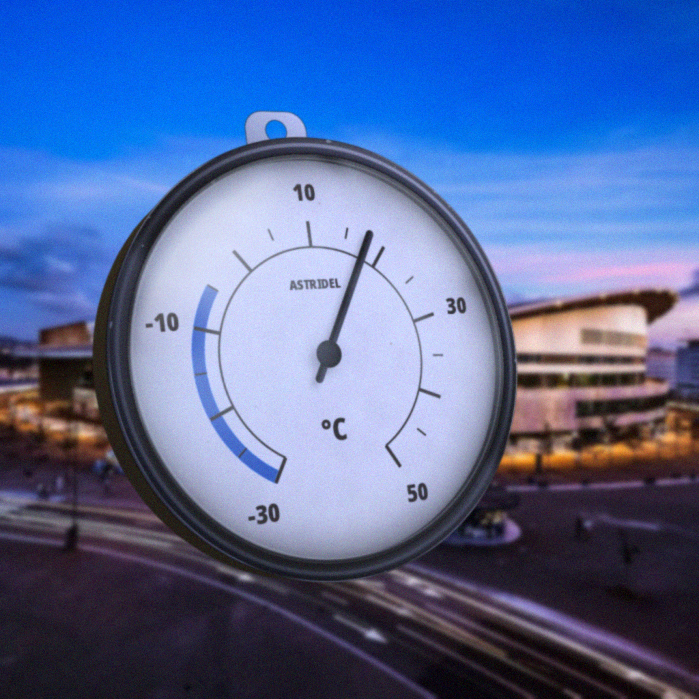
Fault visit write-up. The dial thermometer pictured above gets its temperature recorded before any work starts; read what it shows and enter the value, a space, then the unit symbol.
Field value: 17.5 °C
